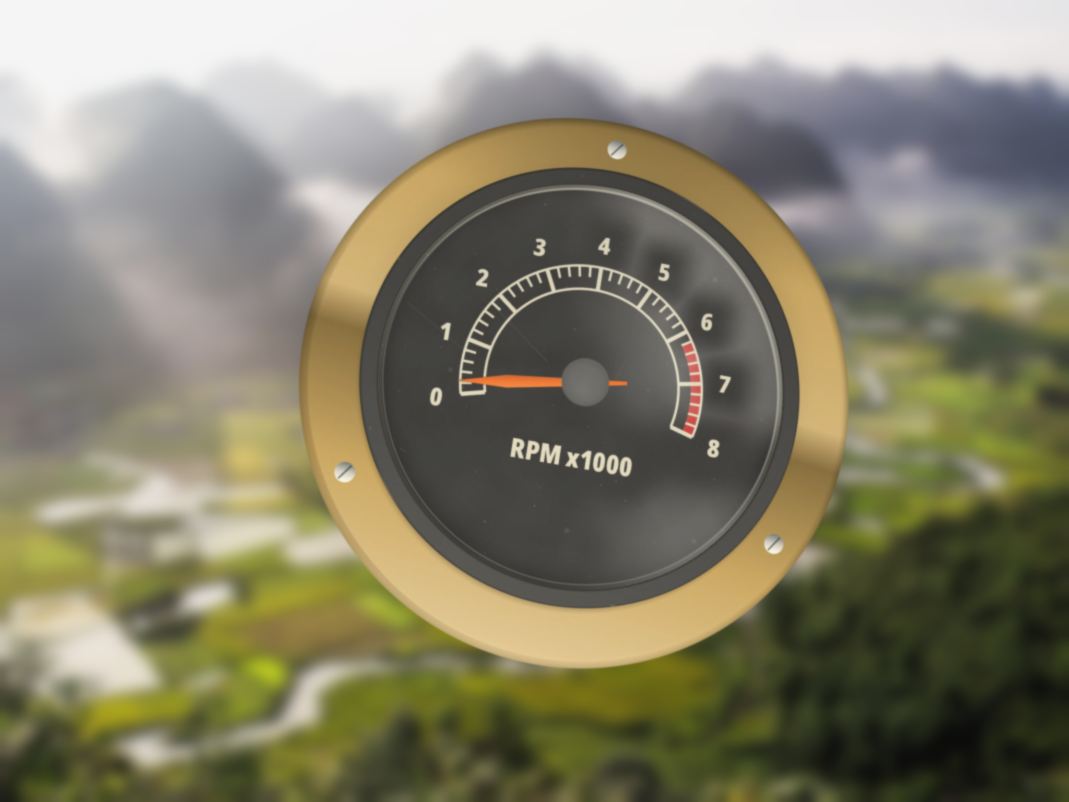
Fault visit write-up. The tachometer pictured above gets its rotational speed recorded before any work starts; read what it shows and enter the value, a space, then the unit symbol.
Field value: 200 rpm
